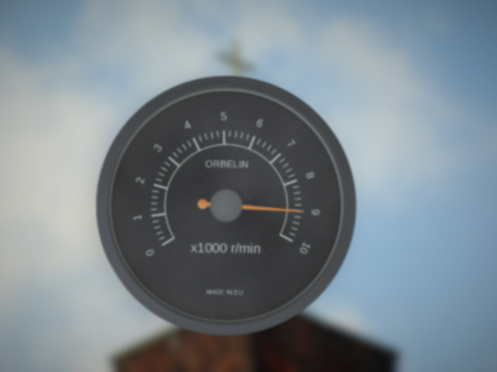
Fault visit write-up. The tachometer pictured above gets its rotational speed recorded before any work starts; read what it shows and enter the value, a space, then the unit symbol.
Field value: 9000 rpm
